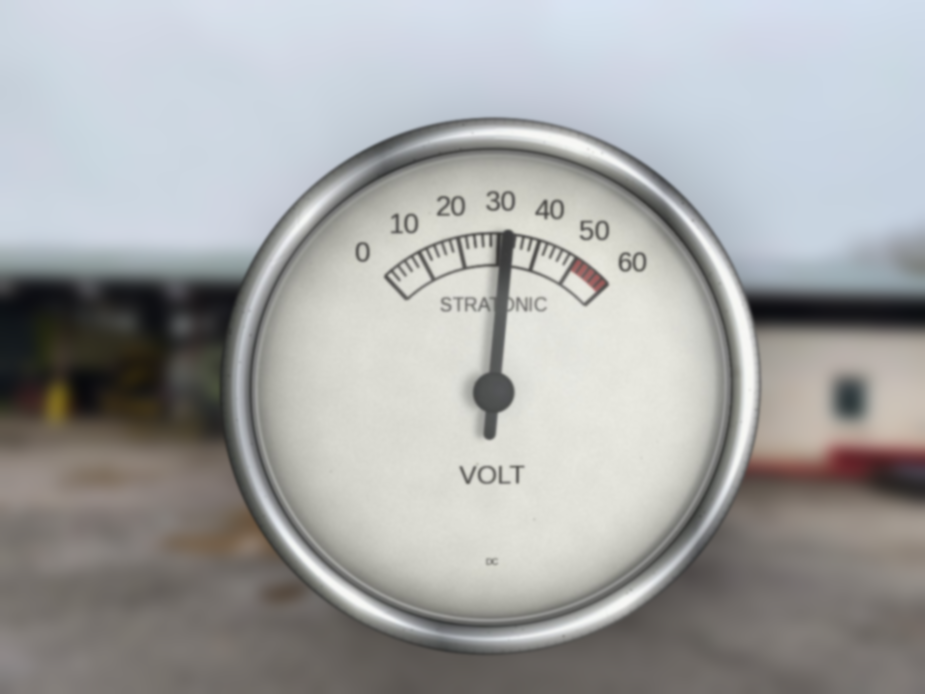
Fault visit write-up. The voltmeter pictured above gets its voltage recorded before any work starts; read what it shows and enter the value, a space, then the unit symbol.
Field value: 32 V
